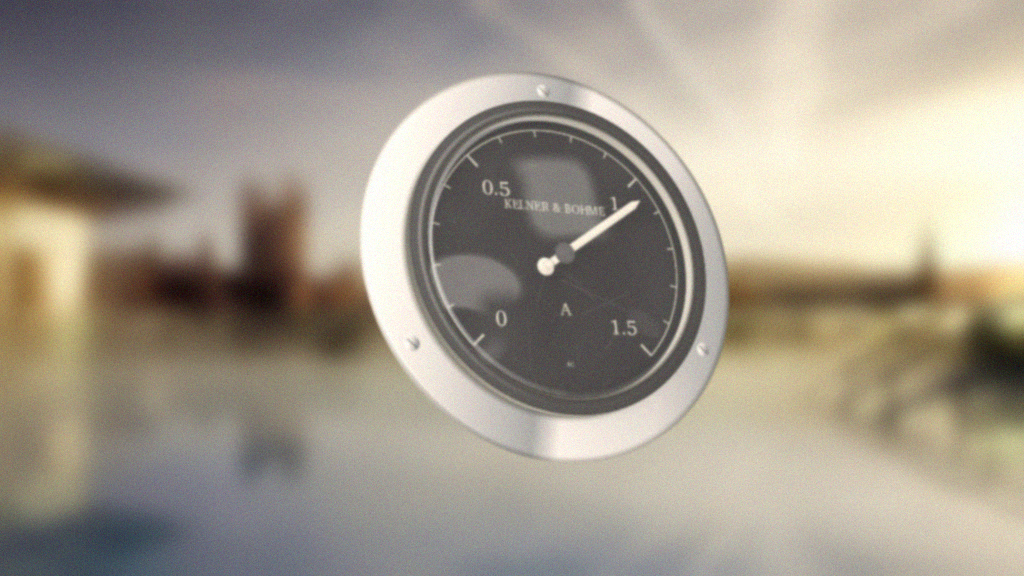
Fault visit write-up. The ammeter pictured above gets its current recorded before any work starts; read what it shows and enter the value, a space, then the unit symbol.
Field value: 1.05 A
